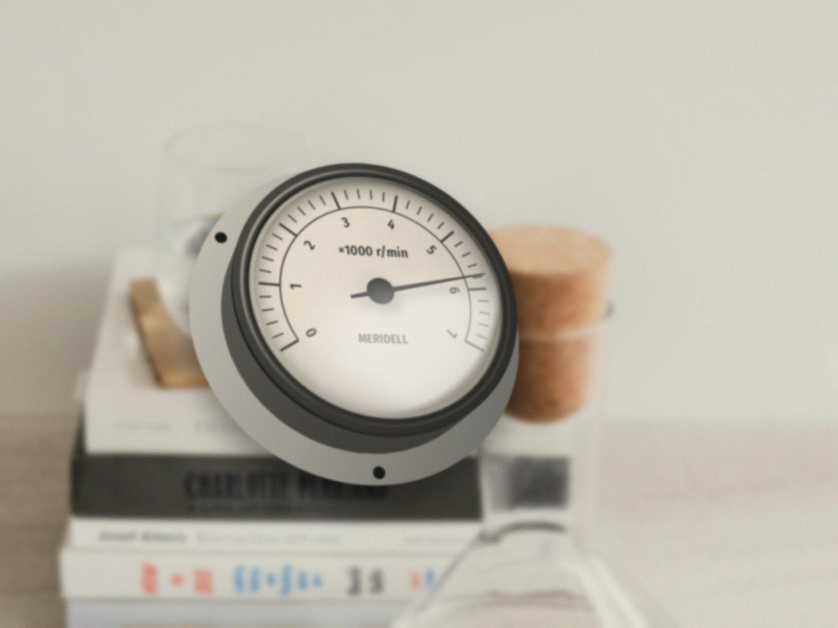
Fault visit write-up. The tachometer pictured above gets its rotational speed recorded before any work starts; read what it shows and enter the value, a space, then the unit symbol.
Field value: 5800 rpm
